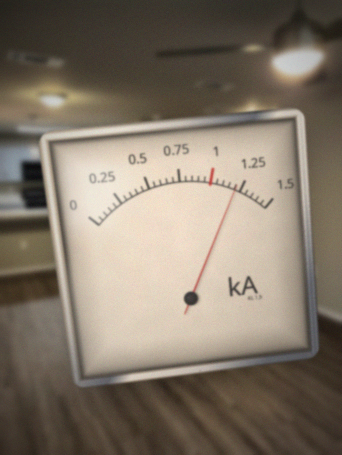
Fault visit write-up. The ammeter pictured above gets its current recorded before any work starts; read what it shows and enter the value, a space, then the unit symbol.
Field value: 1.2 kA
